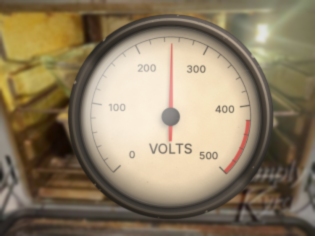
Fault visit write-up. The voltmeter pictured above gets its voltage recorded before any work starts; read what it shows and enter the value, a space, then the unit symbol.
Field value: 250 V
